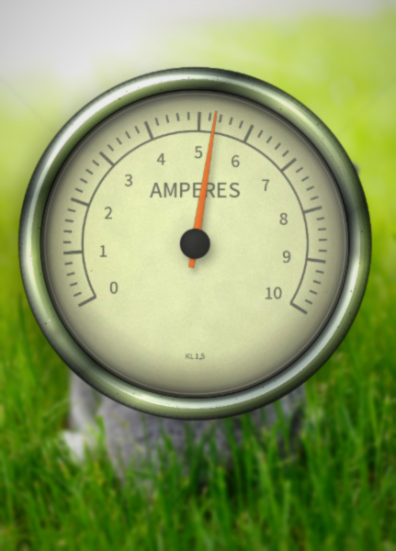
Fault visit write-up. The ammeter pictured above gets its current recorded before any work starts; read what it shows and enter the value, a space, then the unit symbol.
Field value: 5.3 A
